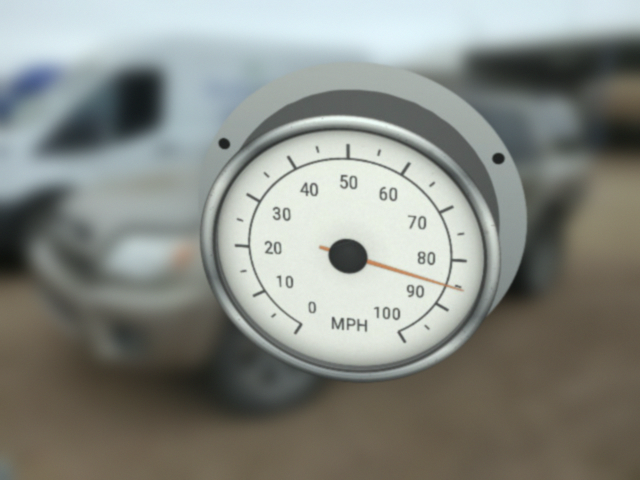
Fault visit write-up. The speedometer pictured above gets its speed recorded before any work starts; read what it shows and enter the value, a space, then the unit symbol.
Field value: 85 mph
